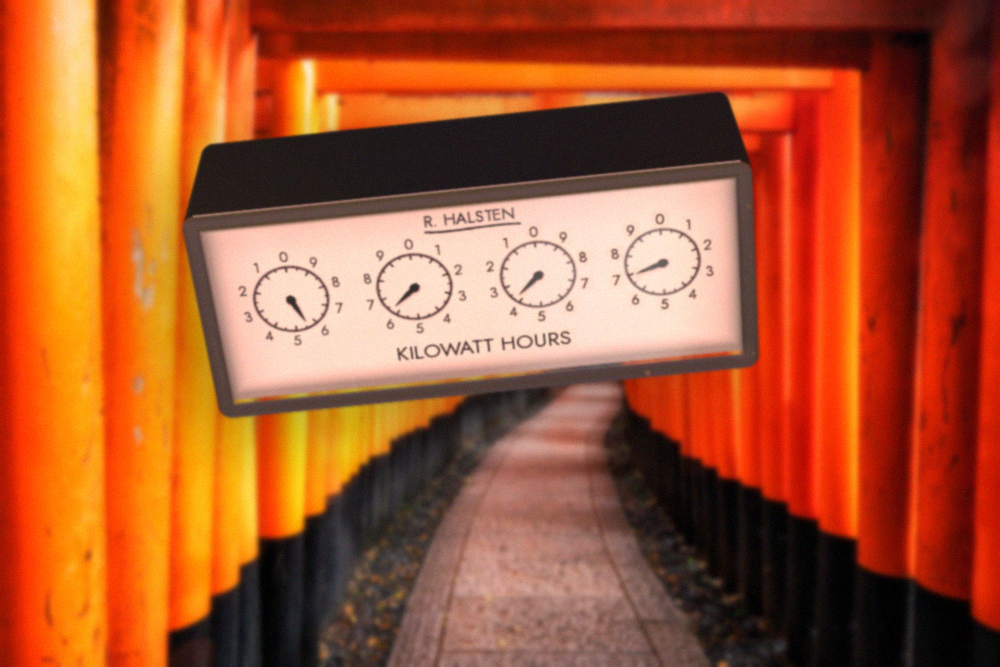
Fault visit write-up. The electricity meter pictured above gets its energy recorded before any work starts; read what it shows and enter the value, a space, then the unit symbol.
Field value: 5637 kWh
